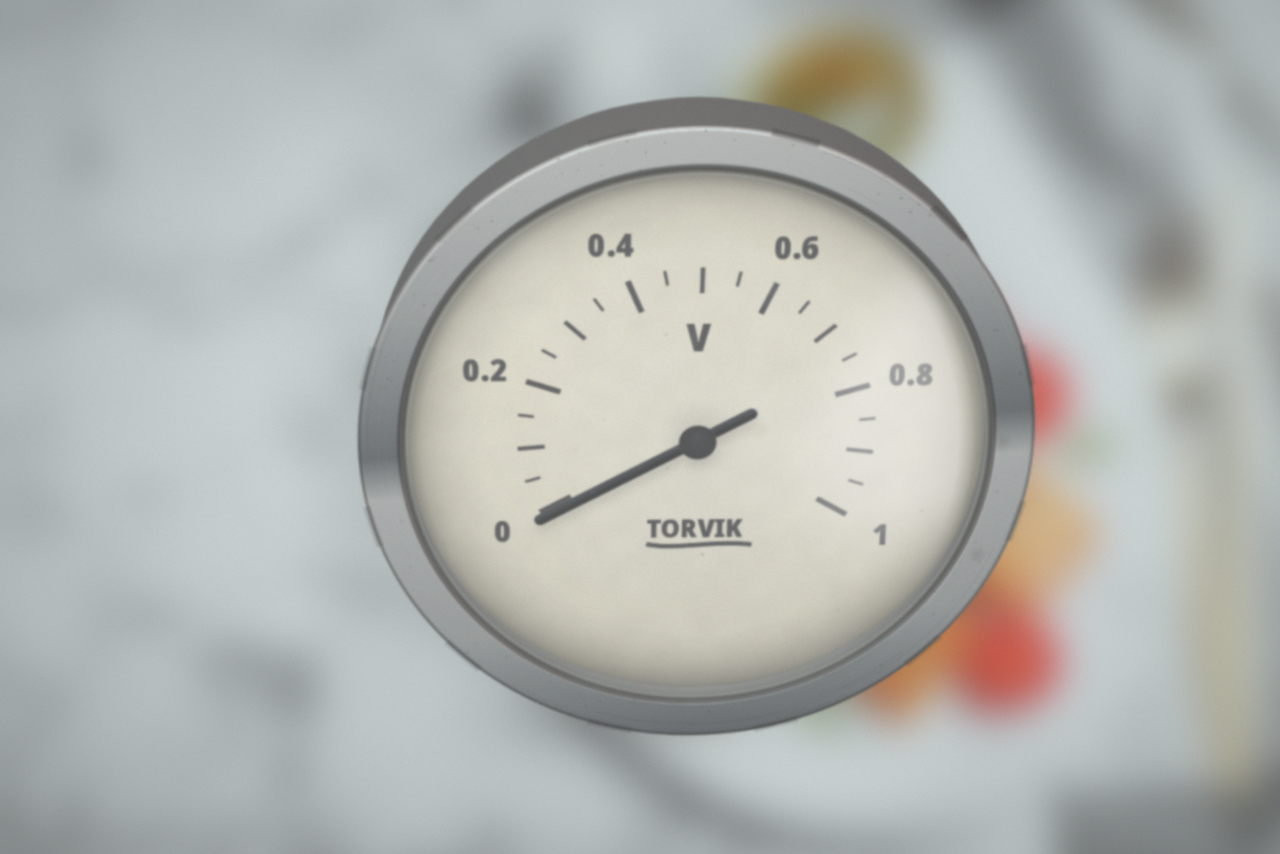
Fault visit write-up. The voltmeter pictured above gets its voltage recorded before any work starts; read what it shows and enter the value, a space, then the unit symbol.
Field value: 0 V
